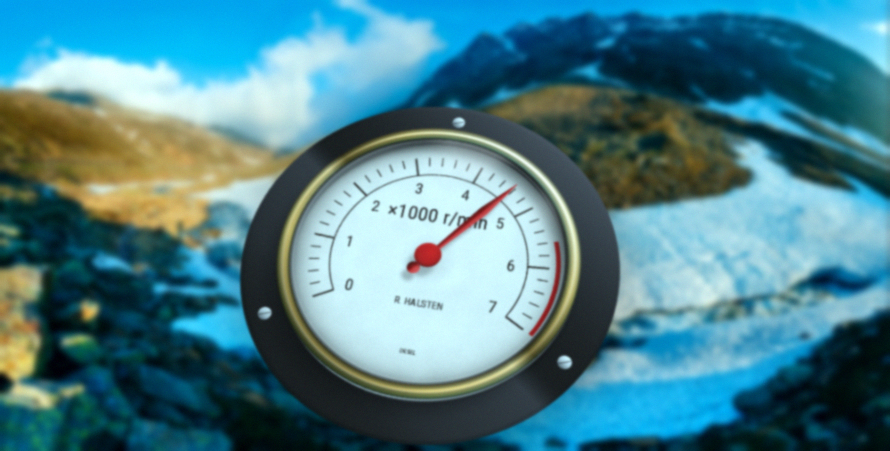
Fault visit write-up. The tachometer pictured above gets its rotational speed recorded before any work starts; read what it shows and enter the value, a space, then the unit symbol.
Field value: 4600 rpm
